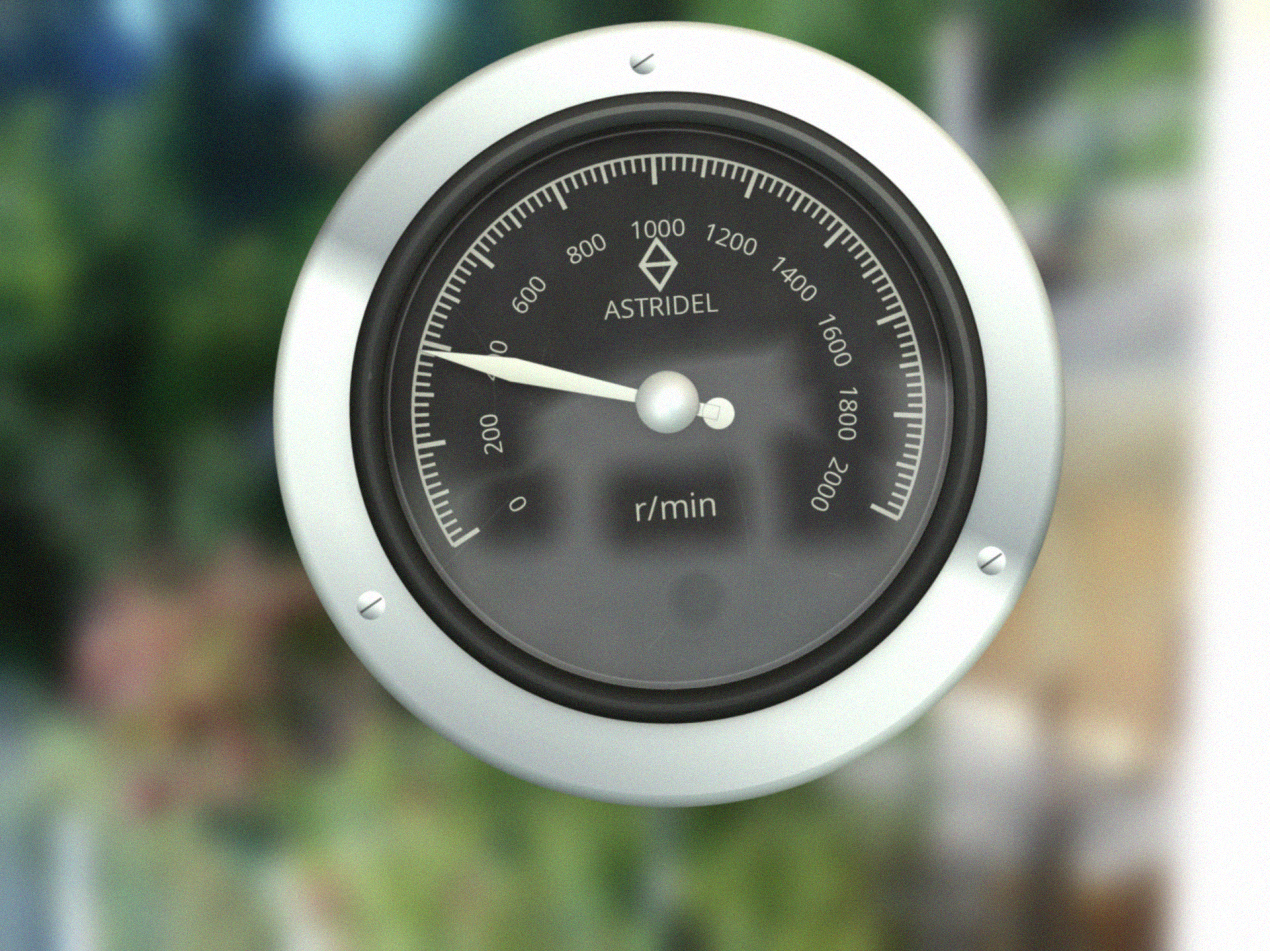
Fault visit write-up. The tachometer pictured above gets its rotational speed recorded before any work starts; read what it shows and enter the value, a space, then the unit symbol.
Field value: 380 rpm
